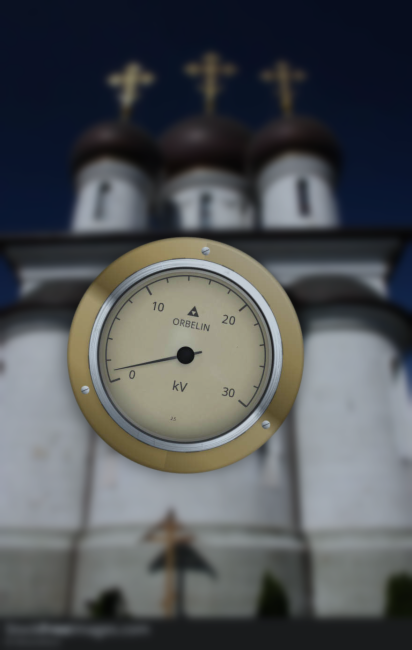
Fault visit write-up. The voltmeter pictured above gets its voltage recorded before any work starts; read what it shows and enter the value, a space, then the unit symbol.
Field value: 1 kV
